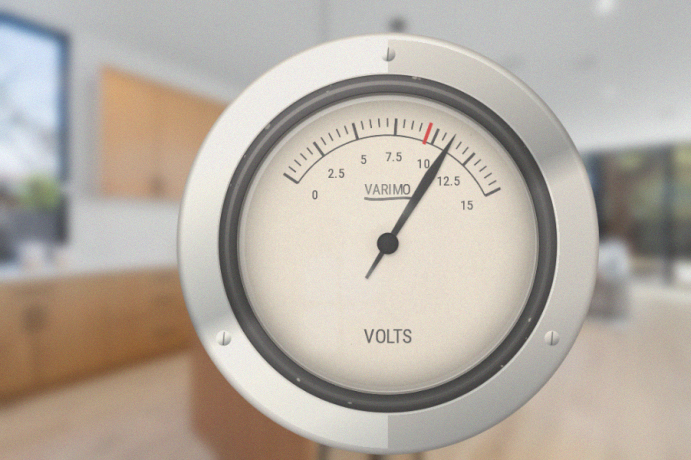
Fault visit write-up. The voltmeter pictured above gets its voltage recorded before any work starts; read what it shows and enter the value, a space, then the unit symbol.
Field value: 11 V
